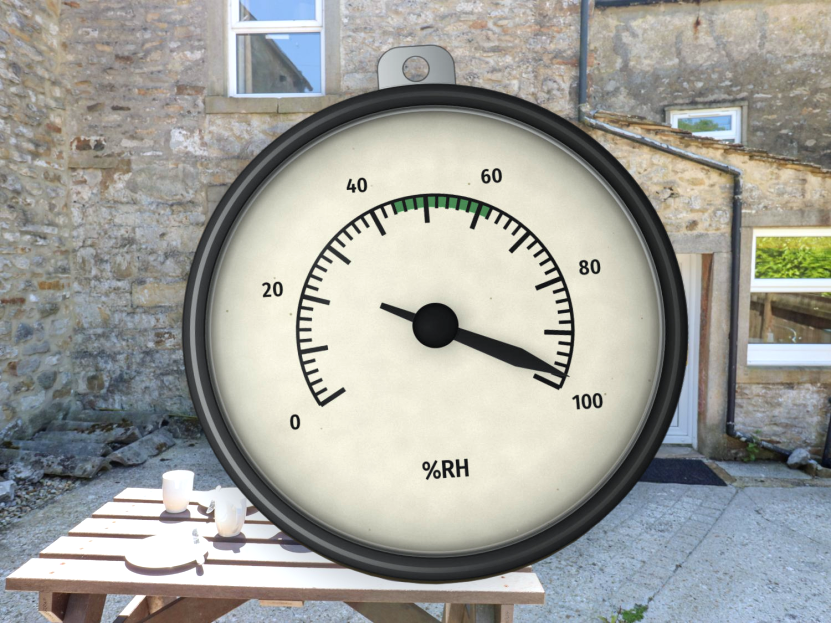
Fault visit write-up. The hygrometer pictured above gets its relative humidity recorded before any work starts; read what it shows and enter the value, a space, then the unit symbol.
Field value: 98 %
